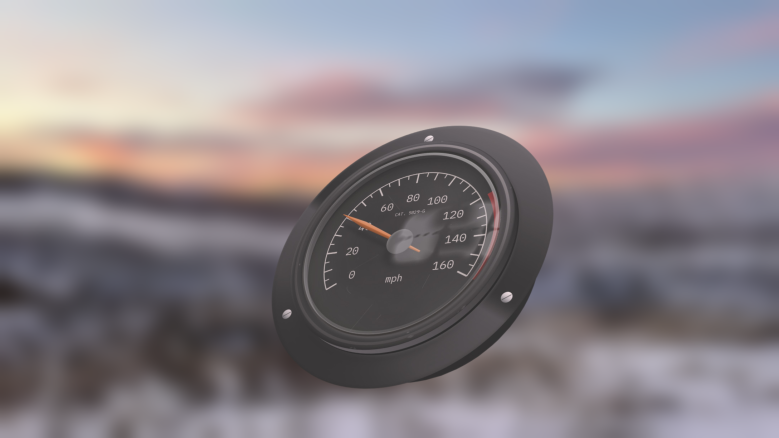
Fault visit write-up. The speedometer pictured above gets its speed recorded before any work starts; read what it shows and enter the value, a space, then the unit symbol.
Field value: 40 mph
